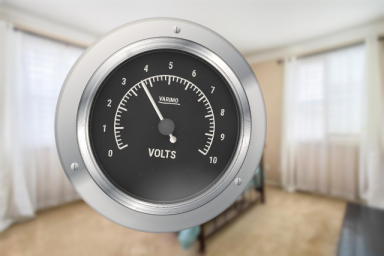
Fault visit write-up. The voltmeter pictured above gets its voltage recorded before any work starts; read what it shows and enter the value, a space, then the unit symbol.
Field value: 3.6 V
